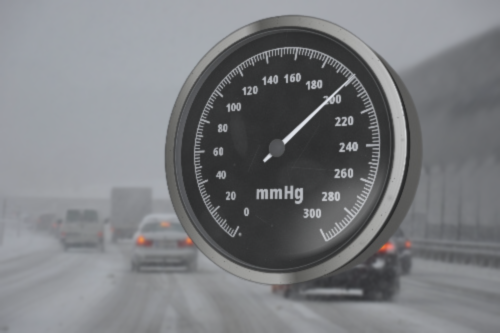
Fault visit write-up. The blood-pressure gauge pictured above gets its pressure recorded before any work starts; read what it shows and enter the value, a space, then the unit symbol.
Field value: 200 mmHg
